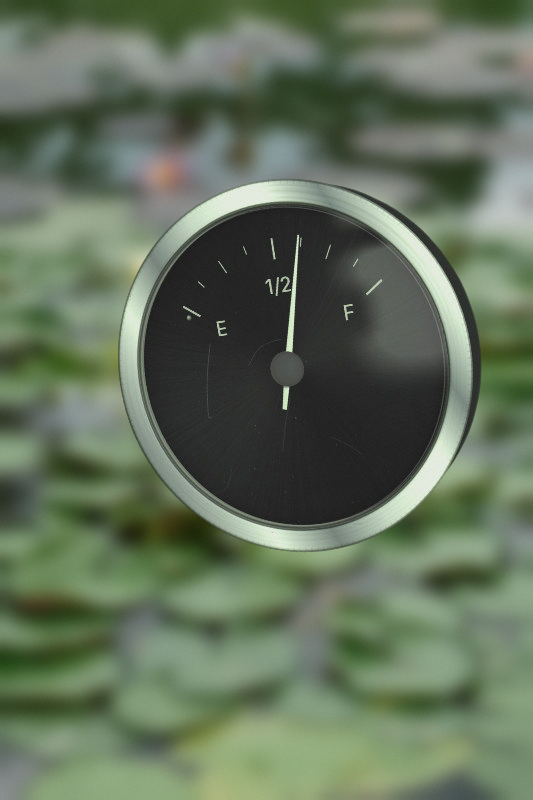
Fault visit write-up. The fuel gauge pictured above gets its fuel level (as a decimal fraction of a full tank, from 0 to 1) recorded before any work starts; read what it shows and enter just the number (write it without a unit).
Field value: 0.625
